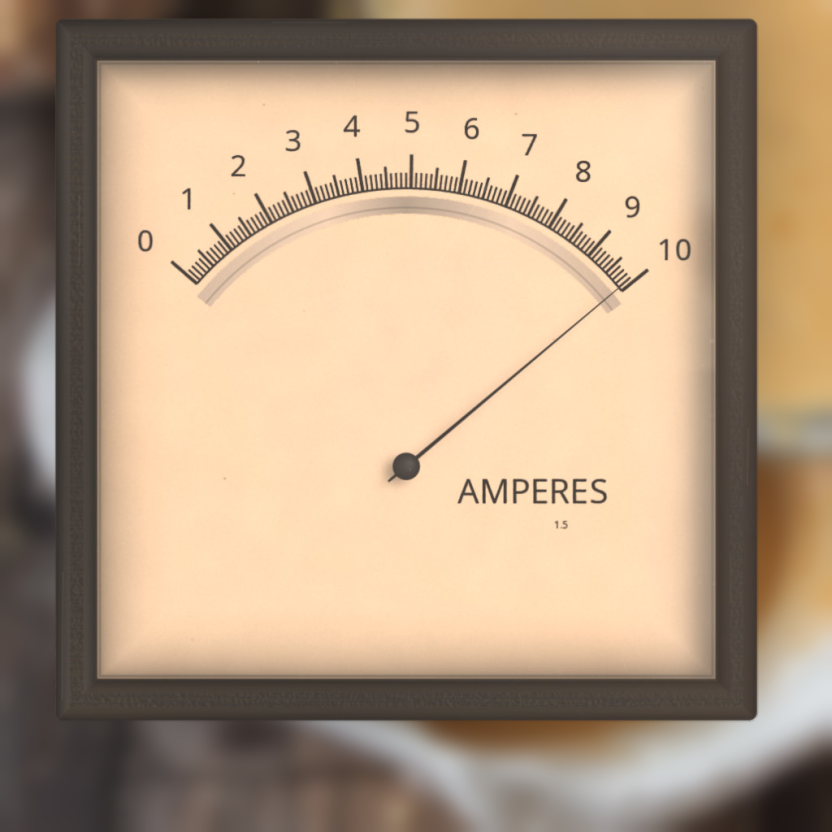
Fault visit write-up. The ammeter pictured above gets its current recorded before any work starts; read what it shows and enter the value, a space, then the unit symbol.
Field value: 9.9 A
